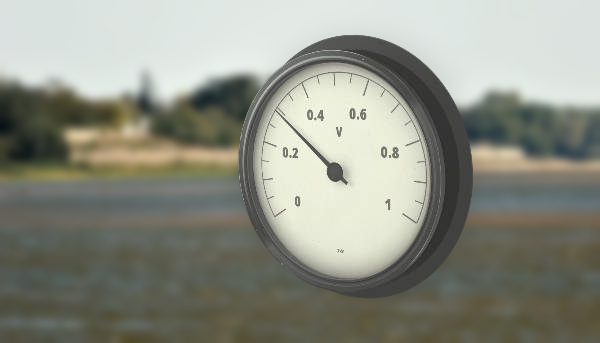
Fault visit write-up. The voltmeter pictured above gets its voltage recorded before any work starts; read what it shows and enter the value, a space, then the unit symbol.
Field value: 0.3 V
